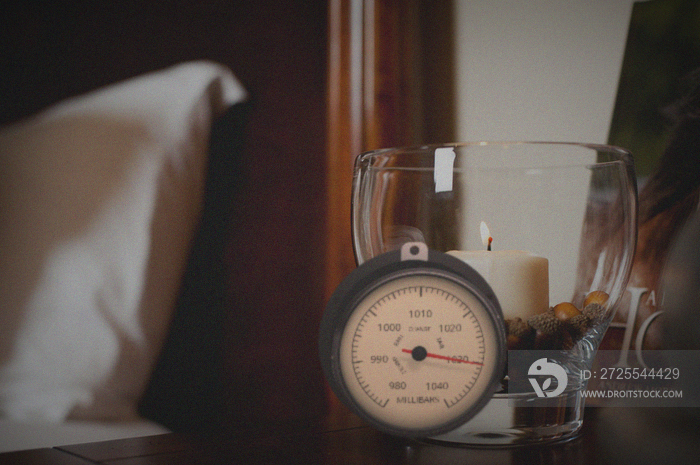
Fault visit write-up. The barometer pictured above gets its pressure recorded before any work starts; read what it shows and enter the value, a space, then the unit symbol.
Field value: 1030 mbar
